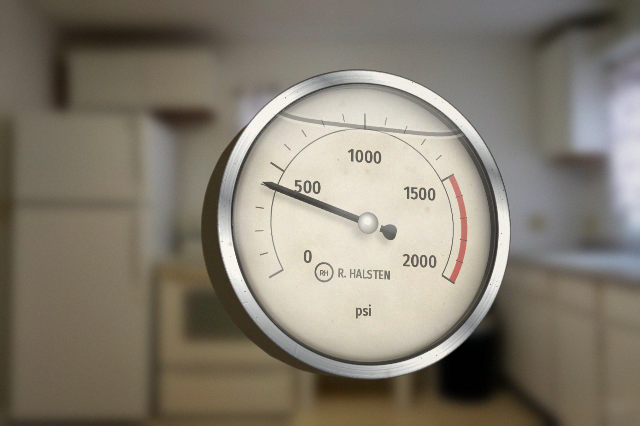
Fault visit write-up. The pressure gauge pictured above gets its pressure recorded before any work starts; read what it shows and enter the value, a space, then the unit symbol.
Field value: 400 psi
